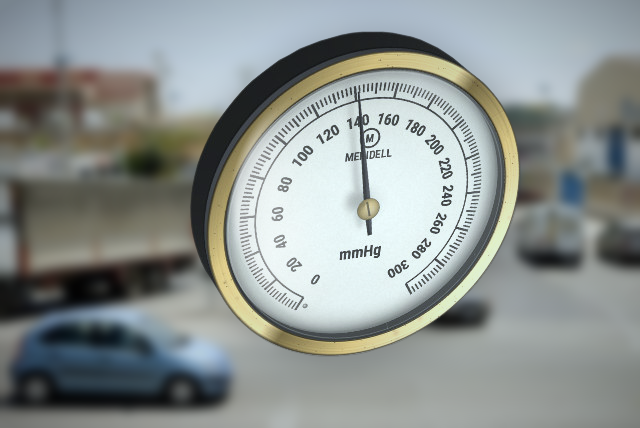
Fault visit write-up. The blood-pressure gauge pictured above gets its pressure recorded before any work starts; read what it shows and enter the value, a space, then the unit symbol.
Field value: 140 mmHg
